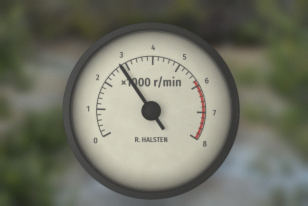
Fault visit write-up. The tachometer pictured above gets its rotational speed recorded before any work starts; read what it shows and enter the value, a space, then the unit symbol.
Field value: 2800 rpm
